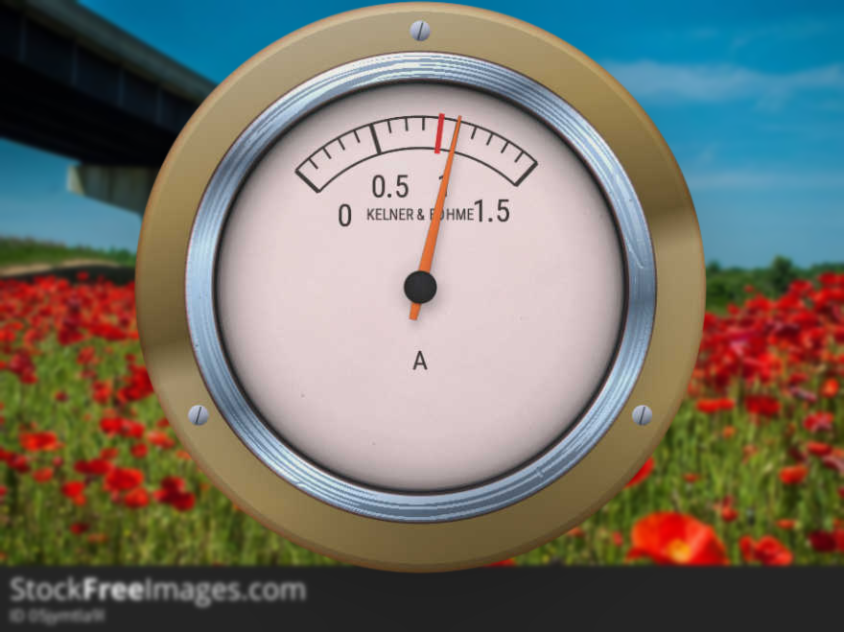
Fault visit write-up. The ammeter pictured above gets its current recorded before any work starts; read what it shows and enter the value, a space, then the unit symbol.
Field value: 1 A
